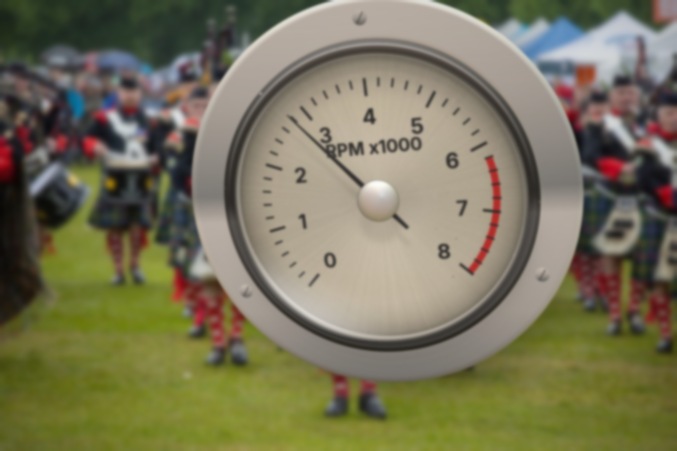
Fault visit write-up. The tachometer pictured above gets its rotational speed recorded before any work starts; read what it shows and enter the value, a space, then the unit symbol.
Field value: 2800 rpm
